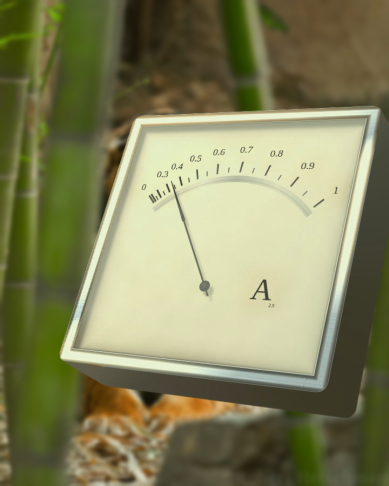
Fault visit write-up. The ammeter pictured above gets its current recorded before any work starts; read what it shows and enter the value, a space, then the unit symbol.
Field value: 0.35 A
